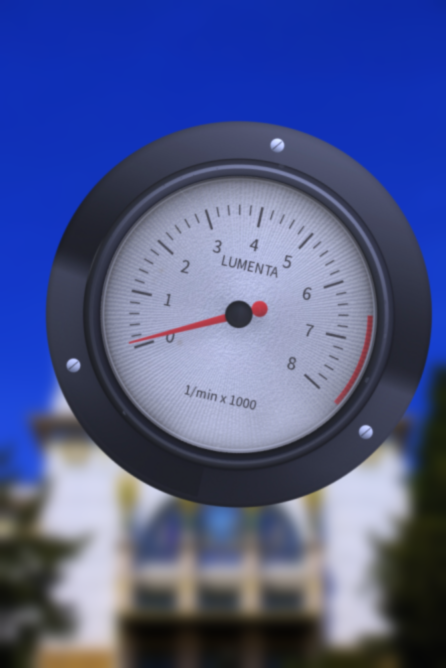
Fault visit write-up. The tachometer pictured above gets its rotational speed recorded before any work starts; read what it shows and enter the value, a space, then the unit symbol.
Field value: 100 rpm
